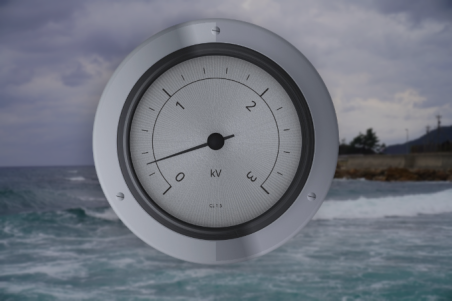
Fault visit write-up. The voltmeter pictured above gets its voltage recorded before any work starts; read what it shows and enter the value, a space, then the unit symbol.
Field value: 0.3 kV
